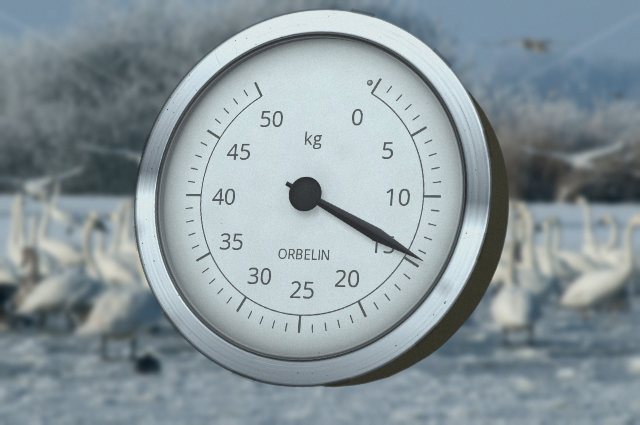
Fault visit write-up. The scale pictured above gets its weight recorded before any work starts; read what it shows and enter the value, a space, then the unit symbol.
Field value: 14.5 kg
